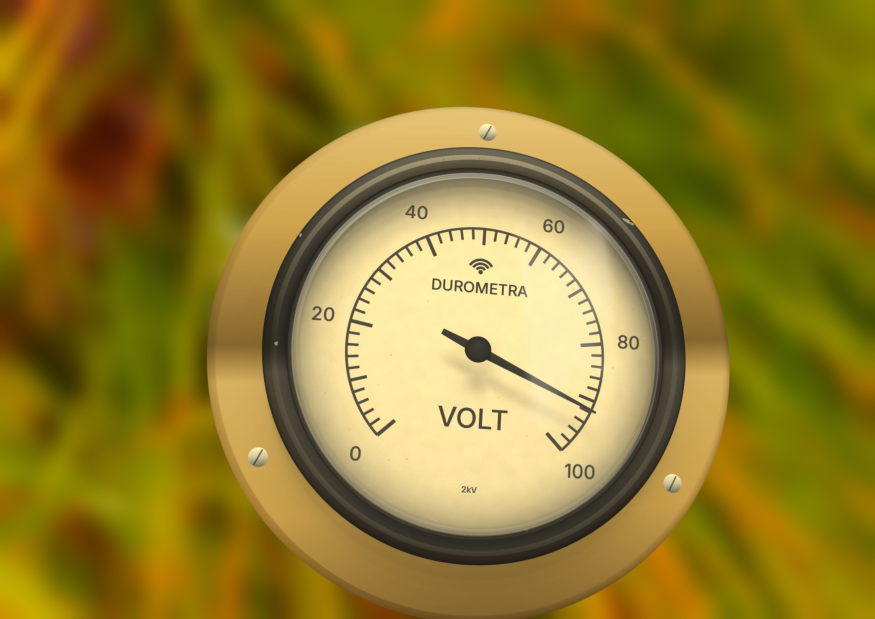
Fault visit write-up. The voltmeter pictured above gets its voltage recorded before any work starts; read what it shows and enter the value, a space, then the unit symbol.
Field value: 92 V
